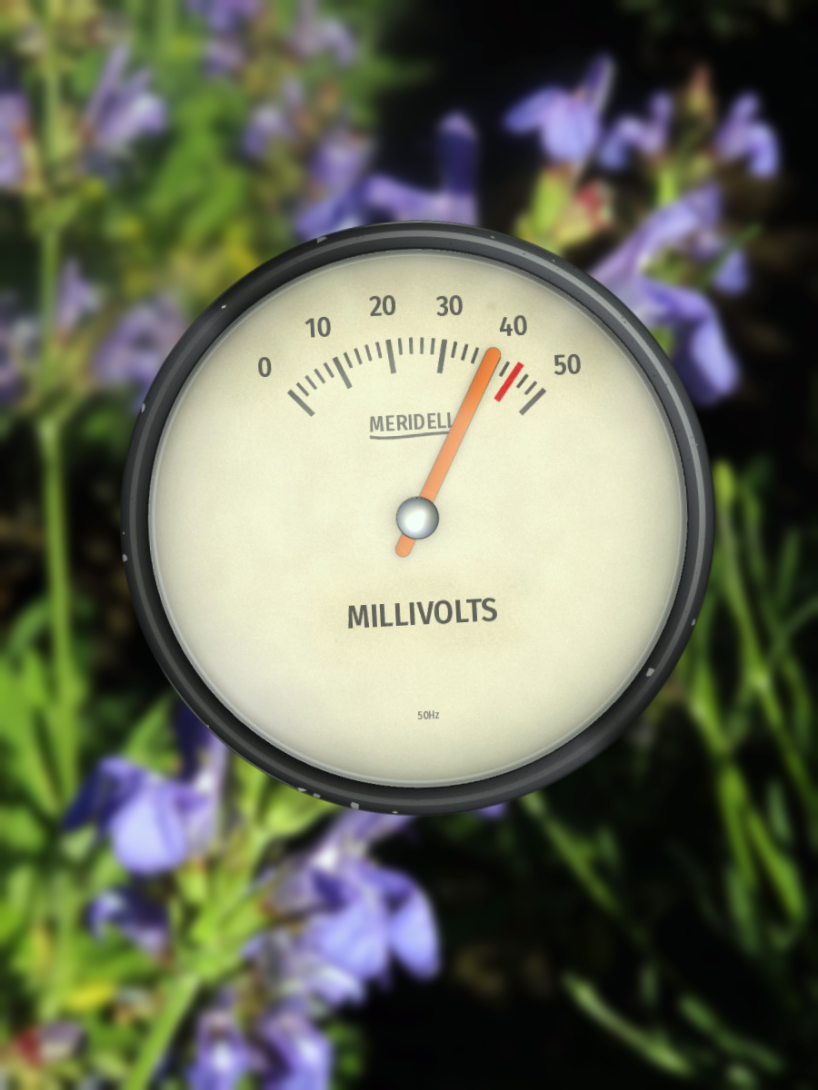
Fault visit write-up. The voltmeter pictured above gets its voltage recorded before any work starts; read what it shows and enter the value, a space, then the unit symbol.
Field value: 39 mV
